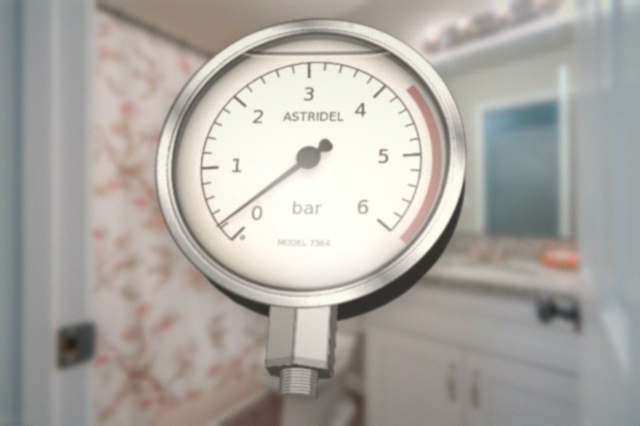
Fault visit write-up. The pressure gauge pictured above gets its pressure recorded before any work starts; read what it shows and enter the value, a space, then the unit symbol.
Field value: 0.2 bar
